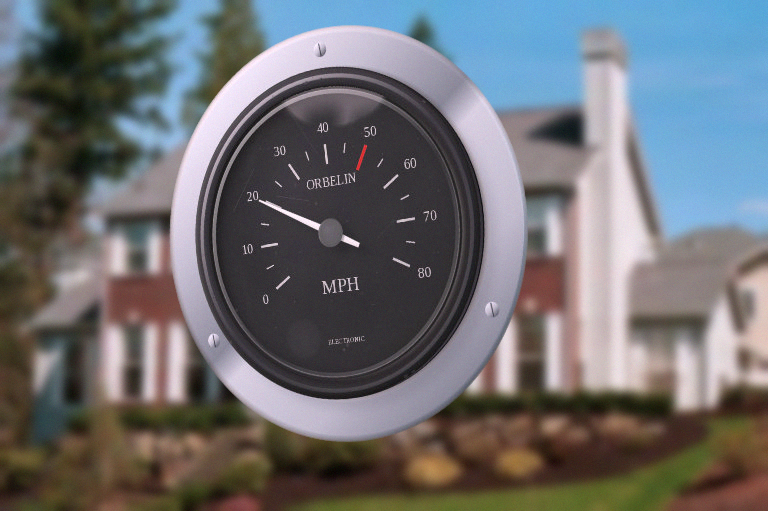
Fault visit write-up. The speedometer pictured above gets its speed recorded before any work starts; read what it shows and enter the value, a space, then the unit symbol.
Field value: 20 mph
